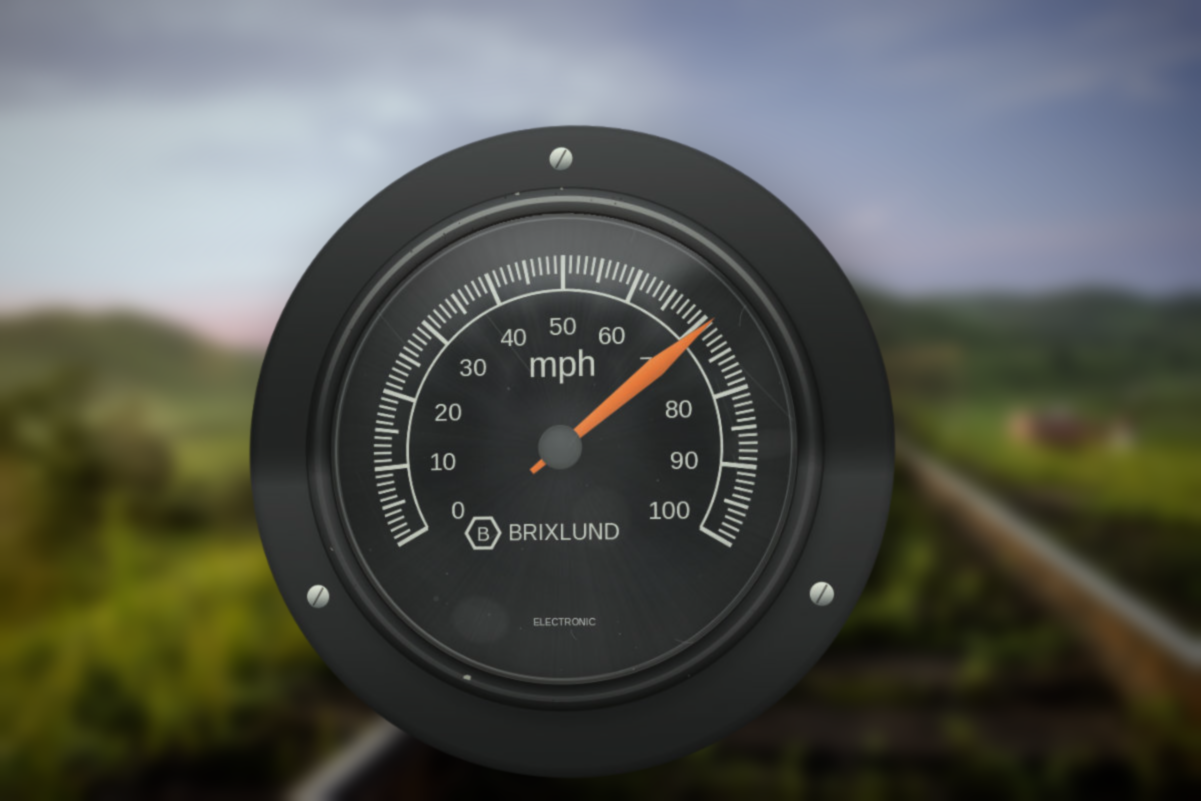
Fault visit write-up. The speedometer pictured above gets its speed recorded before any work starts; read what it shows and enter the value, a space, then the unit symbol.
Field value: 71 mph
